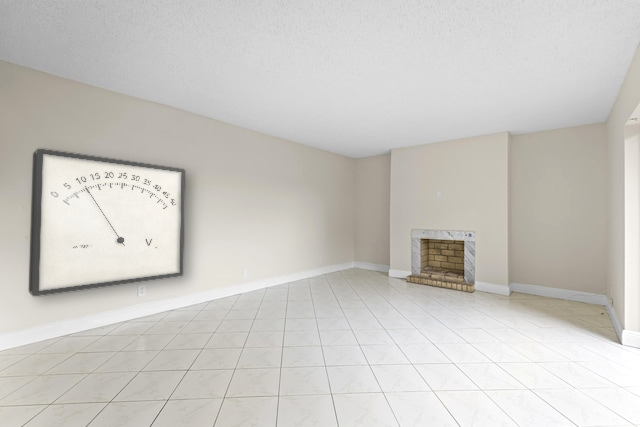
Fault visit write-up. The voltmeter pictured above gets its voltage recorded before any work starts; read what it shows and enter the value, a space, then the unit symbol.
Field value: 10 V
